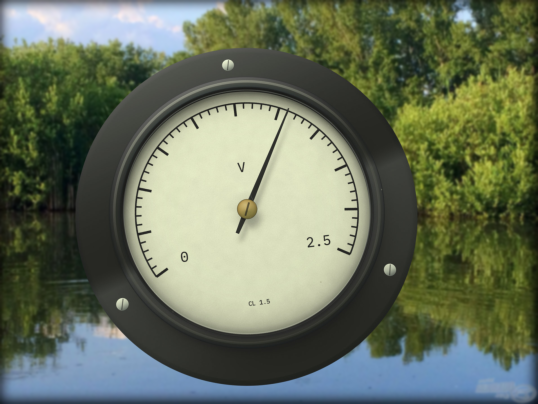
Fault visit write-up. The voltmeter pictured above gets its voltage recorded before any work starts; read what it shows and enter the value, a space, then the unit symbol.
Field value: 1.55 V
